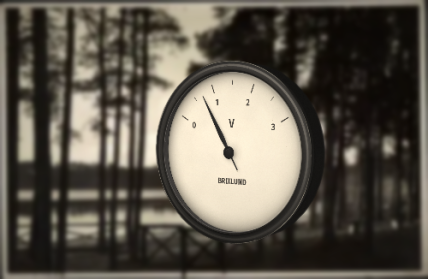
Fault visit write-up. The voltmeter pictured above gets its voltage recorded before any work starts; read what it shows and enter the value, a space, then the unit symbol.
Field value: 0.75 V
